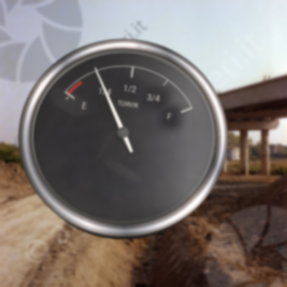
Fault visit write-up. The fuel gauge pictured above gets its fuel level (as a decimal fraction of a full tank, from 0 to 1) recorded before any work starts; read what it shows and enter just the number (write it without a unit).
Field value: 0.25
